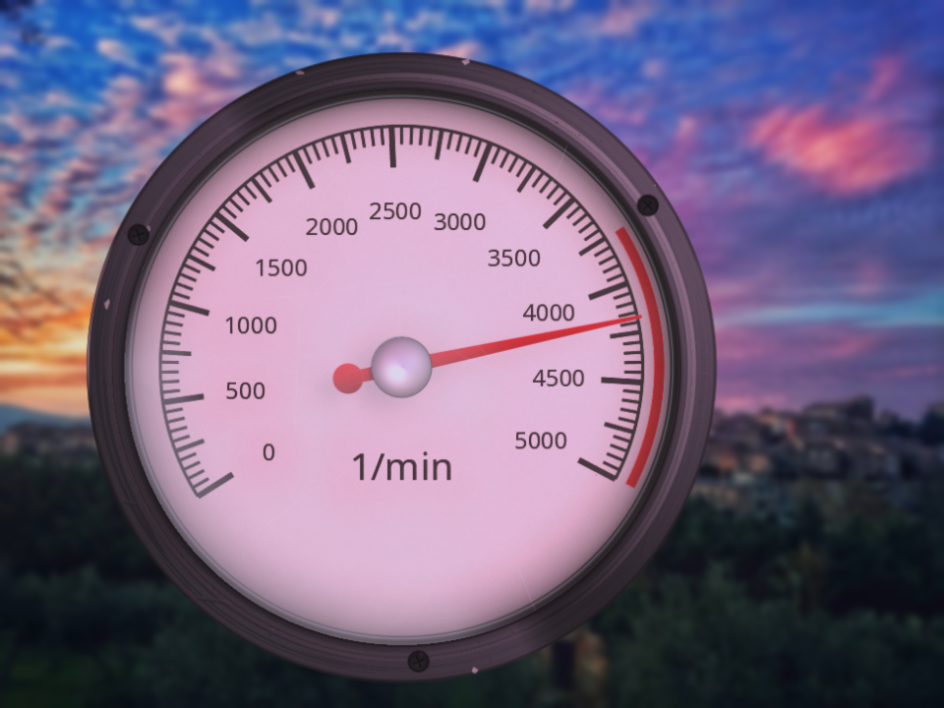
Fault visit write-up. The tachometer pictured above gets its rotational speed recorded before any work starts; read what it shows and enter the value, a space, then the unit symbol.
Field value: 4175 rpm
